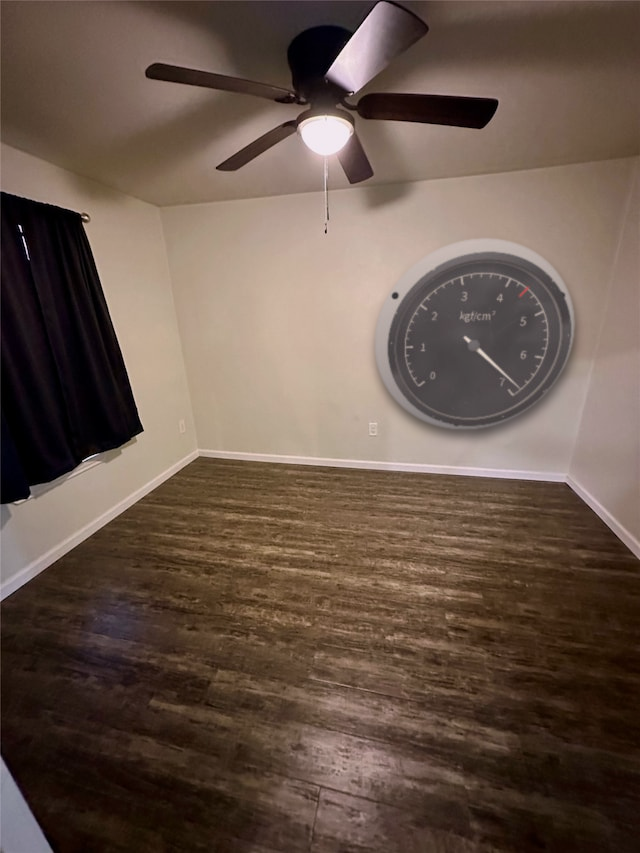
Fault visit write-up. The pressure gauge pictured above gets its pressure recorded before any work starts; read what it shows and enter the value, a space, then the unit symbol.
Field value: 6.8 kg/cm²
